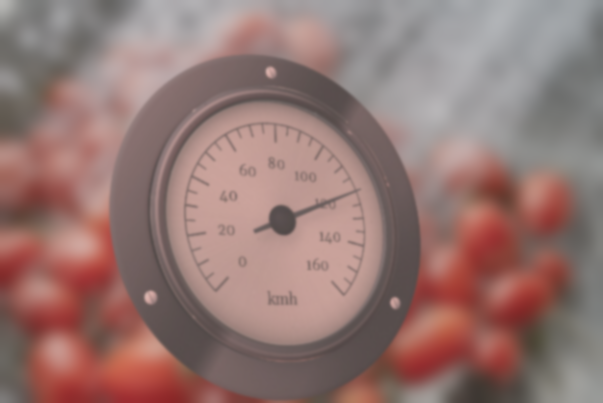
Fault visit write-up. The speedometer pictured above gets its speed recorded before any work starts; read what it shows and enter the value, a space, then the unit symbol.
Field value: 120 km/h
